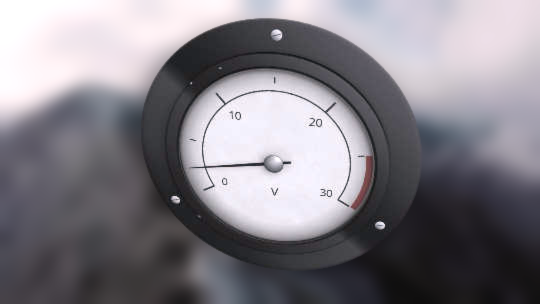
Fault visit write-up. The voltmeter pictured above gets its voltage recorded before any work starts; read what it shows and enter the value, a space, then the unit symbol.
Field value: 2.5 V
